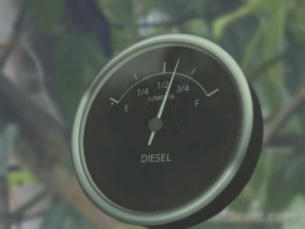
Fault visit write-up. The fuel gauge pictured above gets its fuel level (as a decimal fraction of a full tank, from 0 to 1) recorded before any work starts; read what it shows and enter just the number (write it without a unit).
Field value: 0.625
